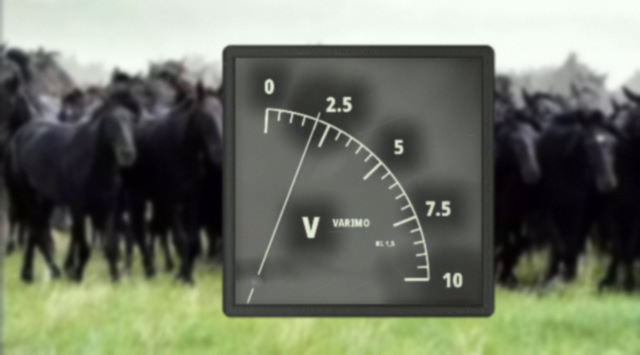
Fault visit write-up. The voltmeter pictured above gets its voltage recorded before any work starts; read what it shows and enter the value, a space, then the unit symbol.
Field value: 2 V
